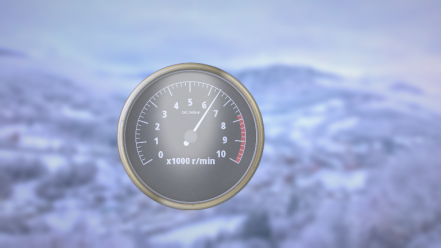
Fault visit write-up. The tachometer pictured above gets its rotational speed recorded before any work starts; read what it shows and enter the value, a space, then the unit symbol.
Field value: 6400 rpm
